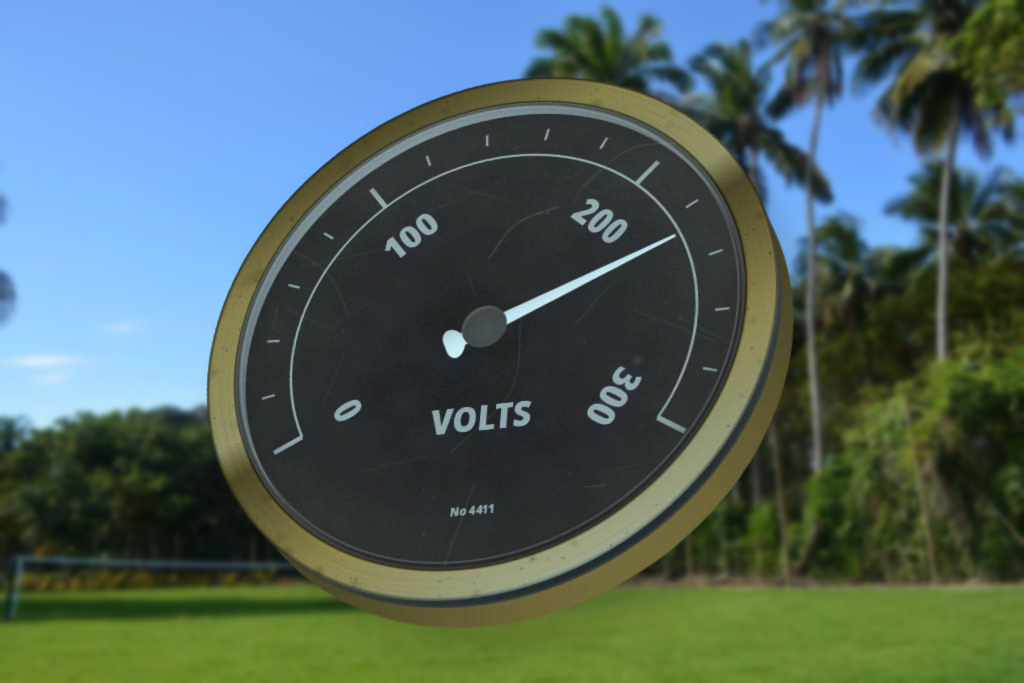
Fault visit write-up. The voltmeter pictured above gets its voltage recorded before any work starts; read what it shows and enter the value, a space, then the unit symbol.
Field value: 230 V
